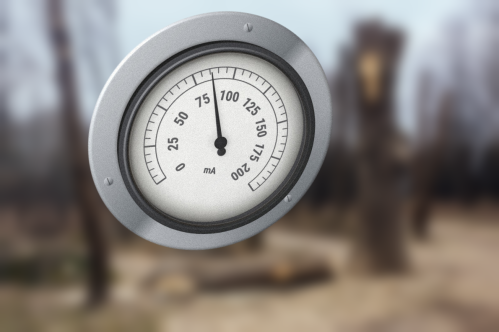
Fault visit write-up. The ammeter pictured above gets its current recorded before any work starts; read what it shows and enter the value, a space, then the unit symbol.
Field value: 85 mA
